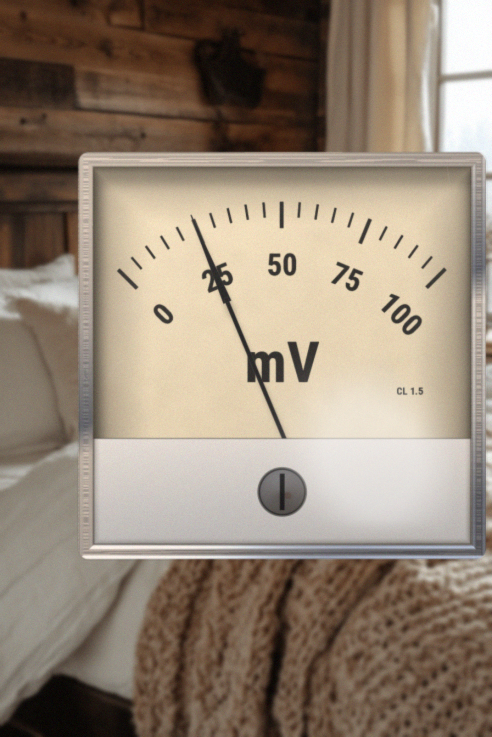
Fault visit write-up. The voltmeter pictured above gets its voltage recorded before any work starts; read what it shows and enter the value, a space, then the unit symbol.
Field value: 25 mV
